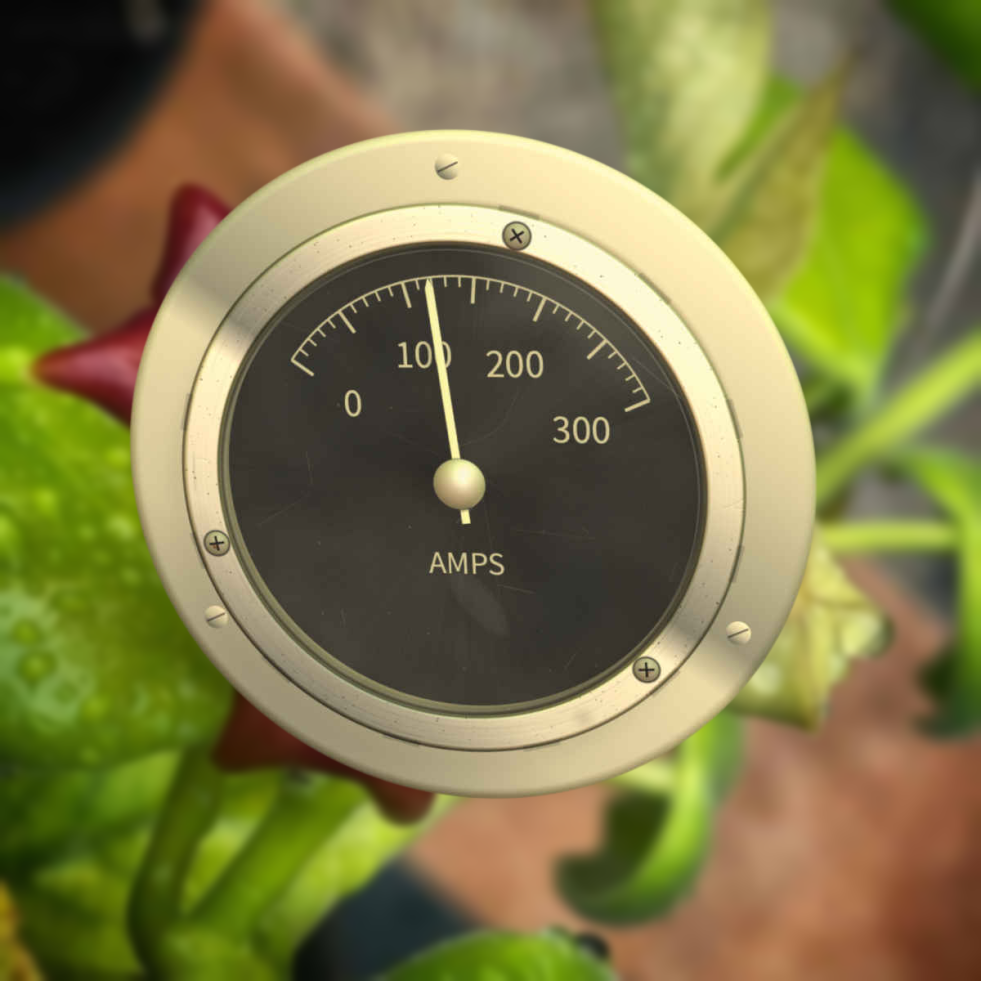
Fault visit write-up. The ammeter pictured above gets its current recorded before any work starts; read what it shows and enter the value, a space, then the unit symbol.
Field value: 120 A
